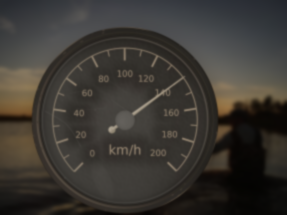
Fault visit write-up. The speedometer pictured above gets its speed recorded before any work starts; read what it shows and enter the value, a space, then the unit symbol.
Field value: 140 km/h
